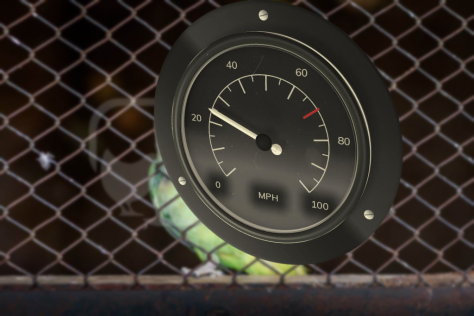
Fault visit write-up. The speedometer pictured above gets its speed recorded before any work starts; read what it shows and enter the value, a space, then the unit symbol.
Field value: 25 mph
